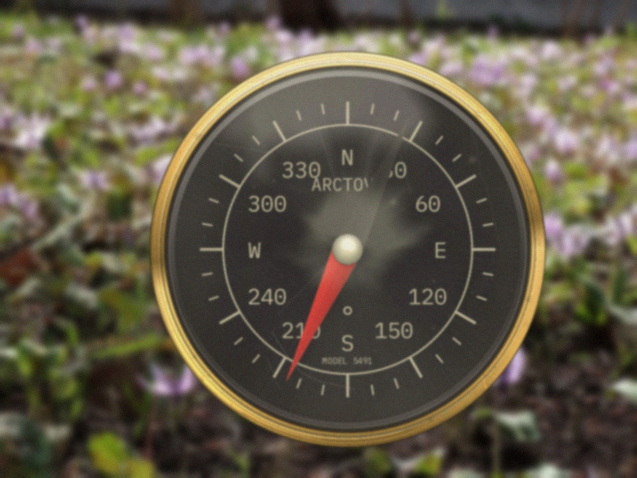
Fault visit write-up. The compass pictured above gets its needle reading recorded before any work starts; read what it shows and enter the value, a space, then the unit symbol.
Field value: 205 °
